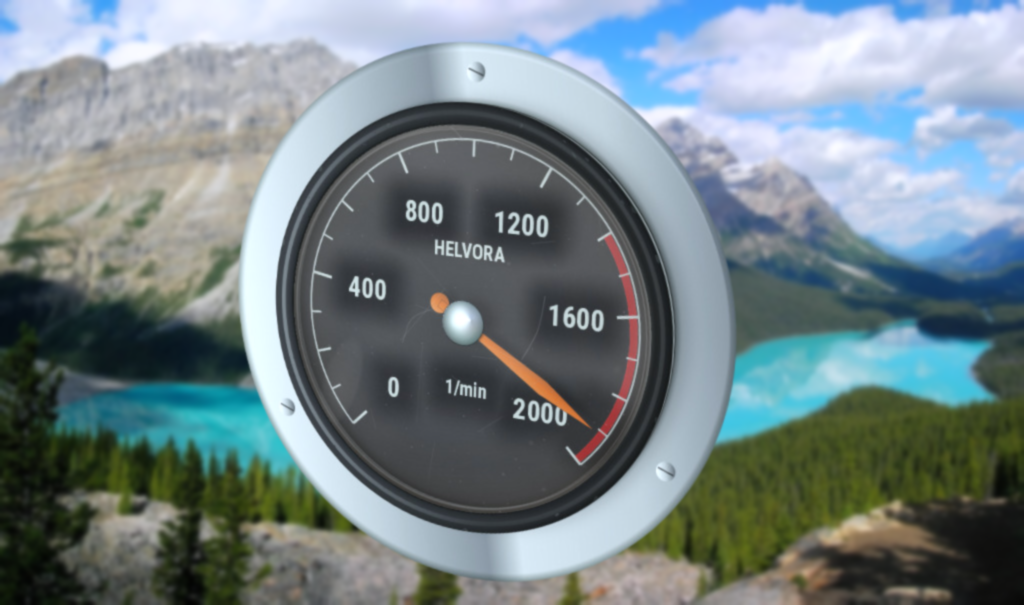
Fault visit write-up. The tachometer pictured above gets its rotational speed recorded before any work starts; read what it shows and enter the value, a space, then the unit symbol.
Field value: 1900 rpm
